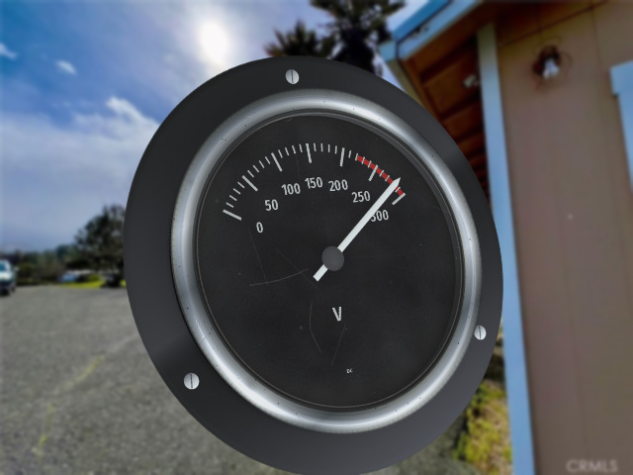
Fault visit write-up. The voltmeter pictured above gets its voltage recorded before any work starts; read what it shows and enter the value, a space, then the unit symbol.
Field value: 280 V
